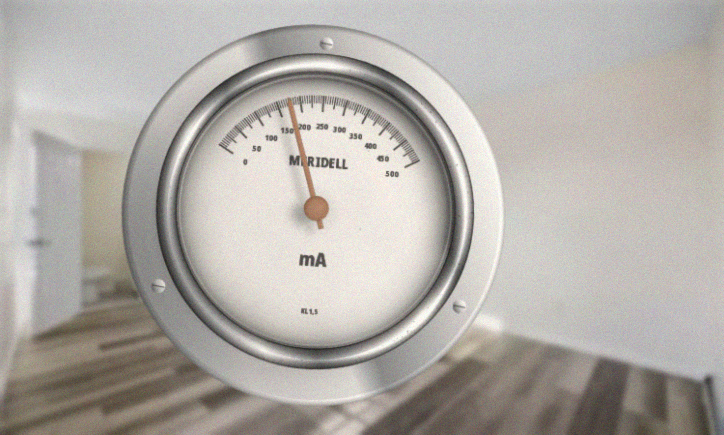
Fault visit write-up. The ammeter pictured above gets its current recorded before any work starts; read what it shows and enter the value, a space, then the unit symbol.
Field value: 175 mA
